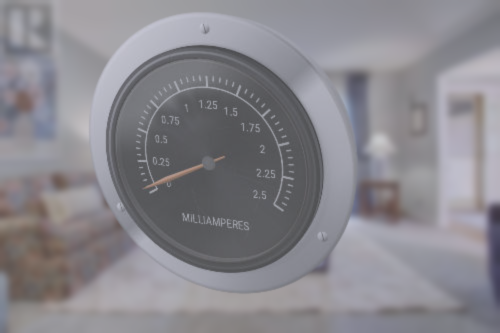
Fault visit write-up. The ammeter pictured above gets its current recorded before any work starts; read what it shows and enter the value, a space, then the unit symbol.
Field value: 0.05 mA
